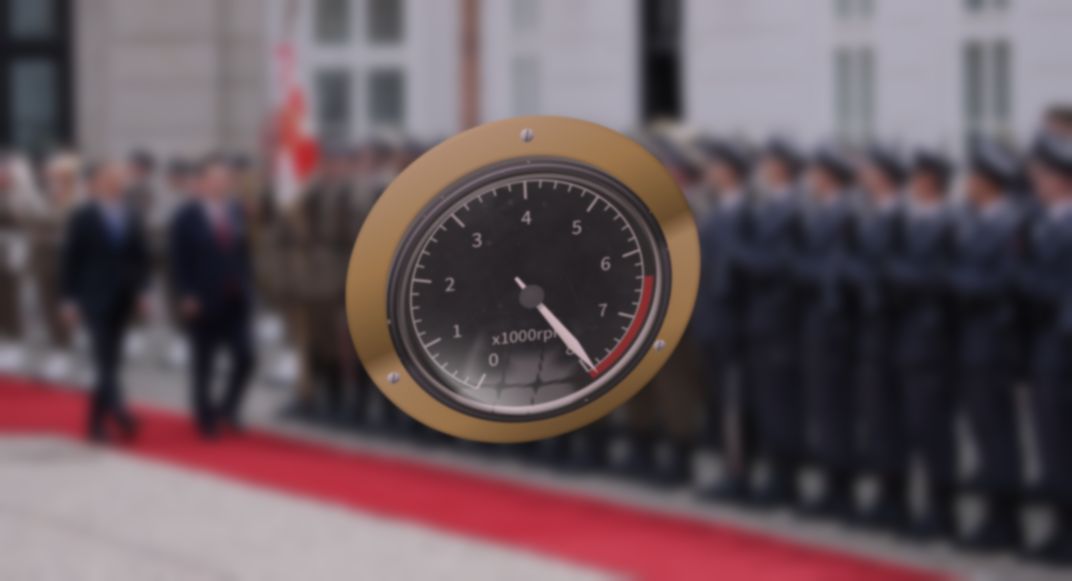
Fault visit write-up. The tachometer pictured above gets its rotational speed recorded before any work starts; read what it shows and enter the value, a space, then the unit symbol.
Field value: 7900 rpm
